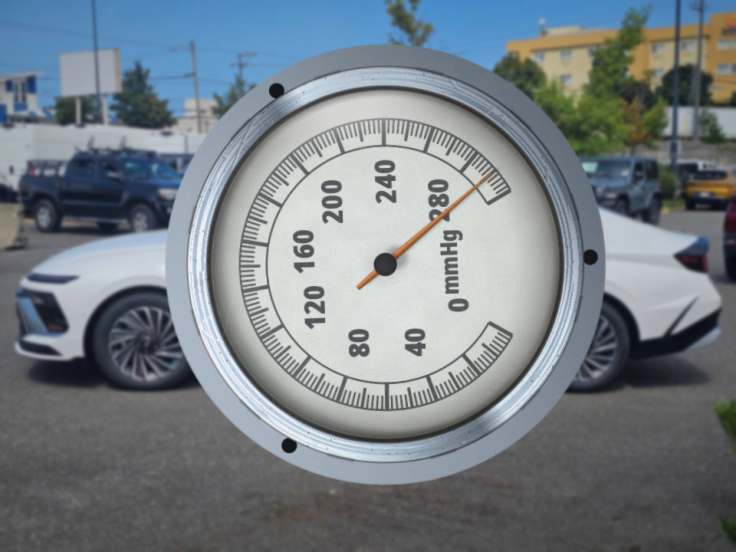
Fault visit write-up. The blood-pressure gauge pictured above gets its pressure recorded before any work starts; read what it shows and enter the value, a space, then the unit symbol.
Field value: 290 mmHg
